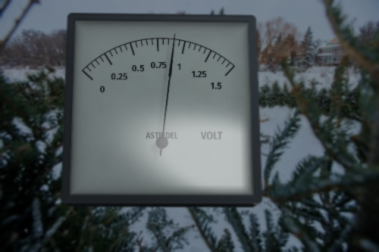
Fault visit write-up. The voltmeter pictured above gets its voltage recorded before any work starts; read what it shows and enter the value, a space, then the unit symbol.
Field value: 0.9 V
